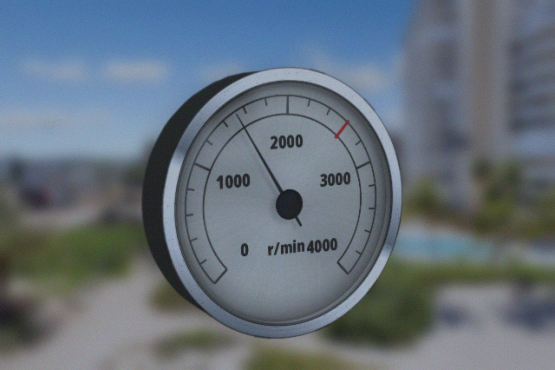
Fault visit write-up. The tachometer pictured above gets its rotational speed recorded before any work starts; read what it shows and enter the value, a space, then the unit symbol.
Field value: 1500 rpm
